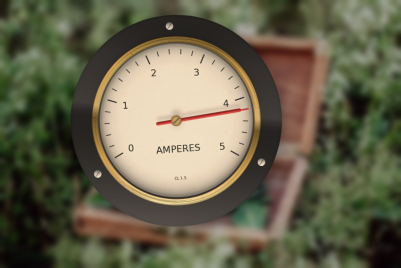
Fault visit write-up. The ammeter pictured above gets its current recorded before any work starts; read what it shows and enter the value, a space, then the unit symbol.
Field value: 4.2 A
